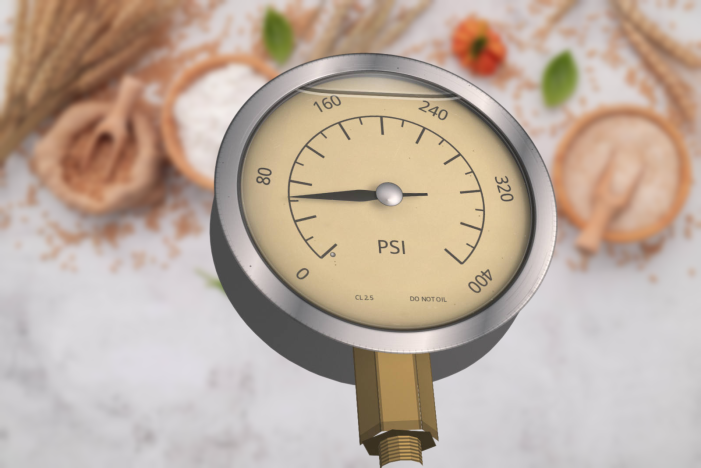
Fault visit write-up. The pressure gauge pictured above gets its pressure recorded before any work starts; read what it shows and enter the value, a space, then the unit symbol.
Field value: 60 psi
